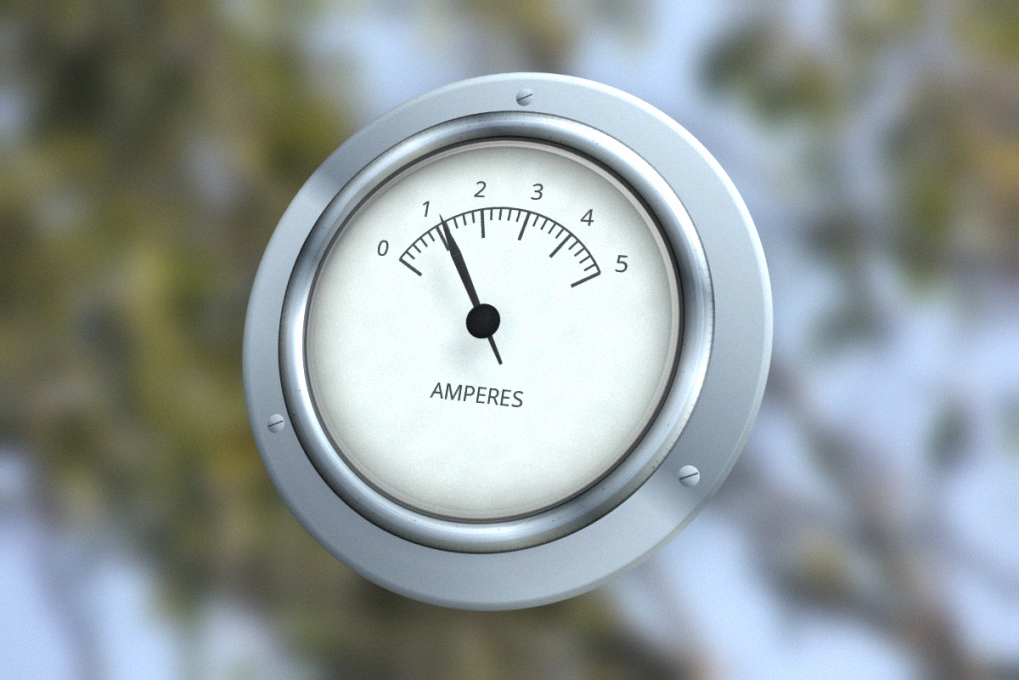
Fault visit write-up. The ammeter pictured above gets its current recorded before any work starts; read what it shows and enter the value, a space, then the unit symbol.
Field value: 1.2 A
